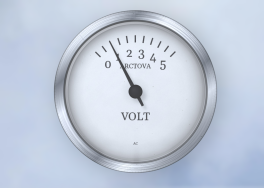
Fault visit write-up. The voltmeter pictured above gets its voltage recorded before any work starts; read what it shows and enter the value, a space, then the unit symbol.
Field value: 1 V
